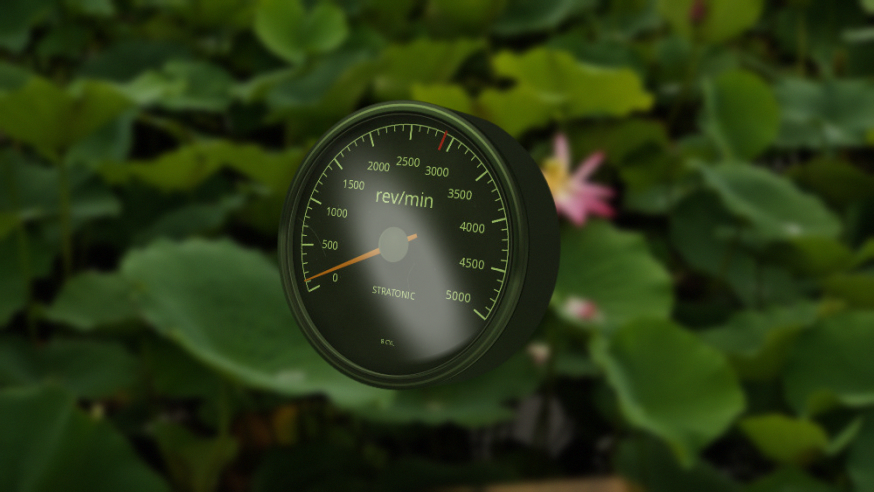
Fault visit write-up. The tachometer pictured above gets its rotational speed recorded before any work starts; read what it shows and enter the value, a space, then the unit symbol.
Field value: 100 rpm
